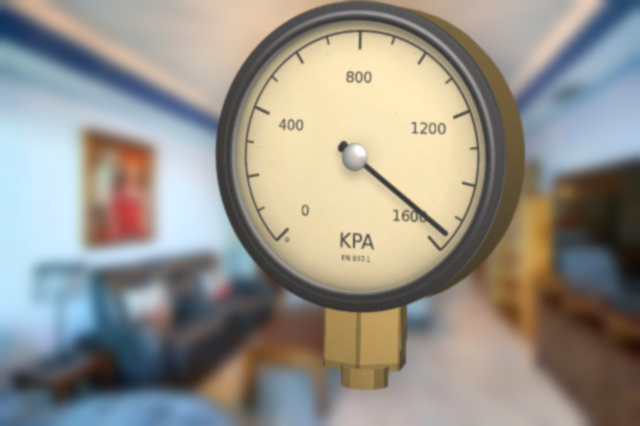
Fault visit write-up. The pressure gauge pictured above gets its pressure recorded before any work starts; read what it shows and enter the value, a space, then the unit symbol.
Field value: 1550 kPa
